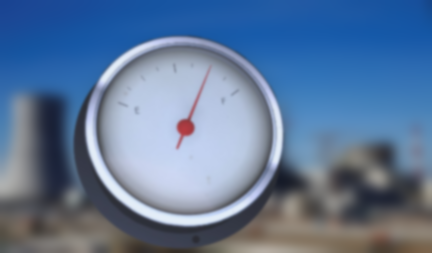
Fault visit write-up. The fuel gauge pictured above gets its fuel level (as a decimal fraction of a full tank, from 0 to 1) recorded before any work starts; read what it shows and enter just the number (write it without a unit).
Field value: 0.75
